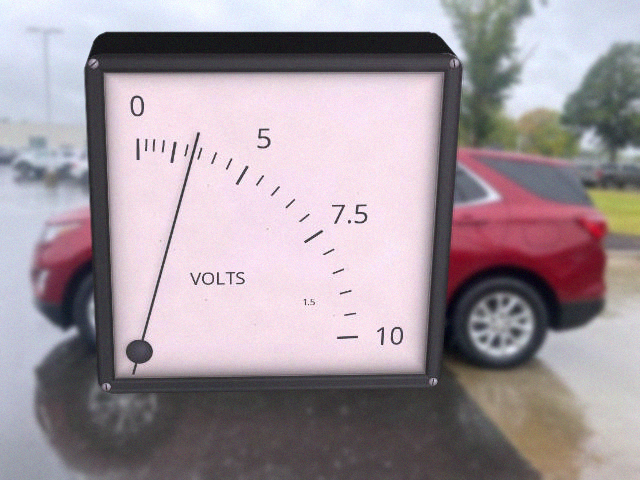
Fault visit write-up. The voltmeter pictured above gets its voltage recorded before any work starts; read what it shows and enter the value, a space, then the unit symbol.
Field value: 3.25 V
